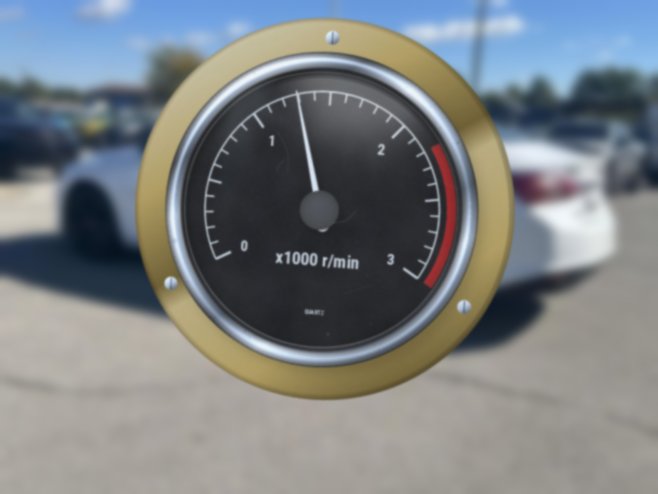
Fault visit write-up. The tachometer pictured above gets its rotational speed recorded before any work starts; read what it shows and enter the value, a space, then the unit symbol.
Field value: 1300 rpm
